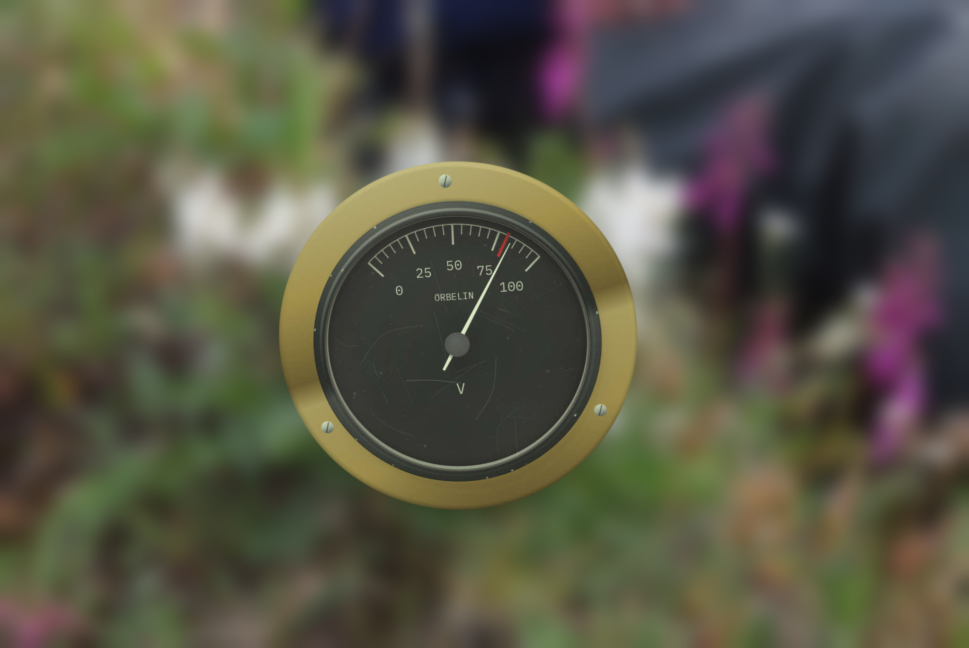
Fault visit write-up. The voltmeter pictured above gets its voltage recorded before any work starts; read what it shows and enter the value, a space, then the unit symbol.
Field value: 82.5 V
